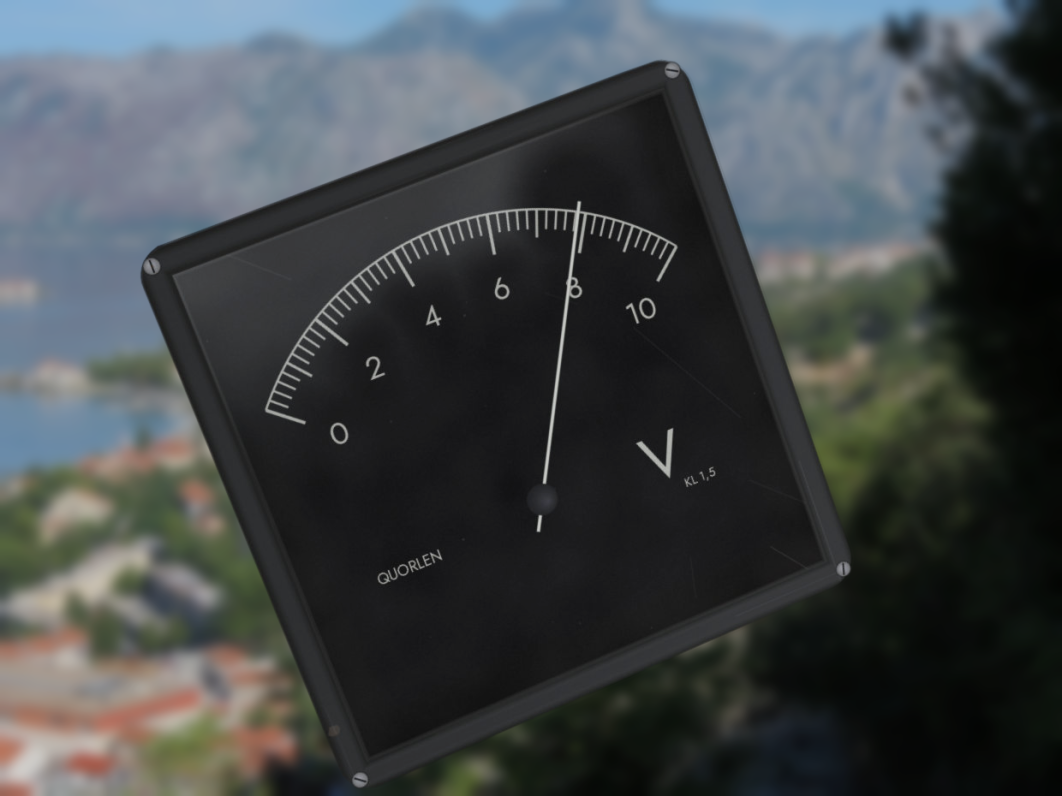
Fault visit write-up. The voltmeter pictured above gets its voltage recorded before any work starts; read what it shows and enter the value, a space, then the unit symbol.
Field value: 7.8 V
